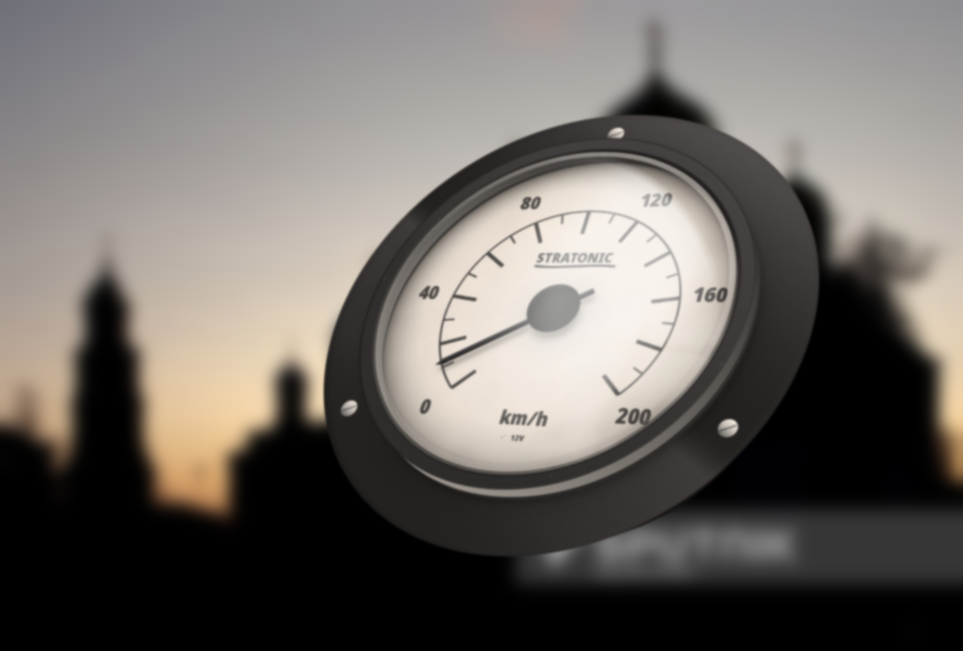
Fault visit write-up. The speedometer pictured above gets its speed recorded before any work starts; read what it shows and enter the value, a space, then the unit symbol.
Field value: 10 km/h
